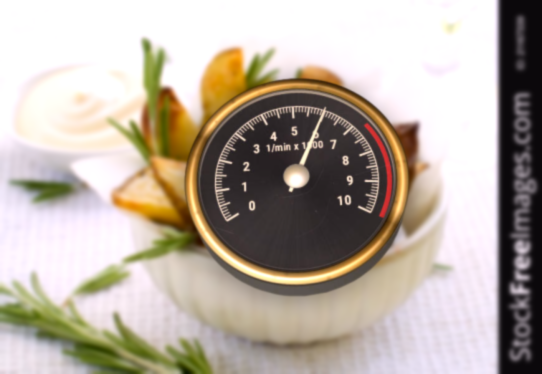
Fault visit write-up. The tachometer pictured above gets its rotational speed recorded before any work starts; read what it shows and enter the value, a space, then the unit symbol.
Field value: 6000 rpm
